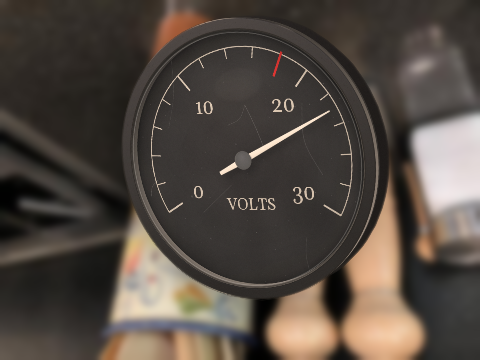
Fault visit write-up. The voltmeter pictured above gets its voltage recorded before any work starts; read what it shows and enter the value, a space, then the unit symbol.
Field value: 23 V
